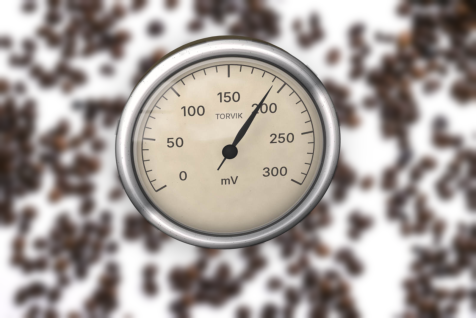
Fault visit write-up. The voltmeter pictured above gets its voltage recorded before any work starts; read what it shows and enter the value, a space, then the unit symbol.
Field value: 190 mV
